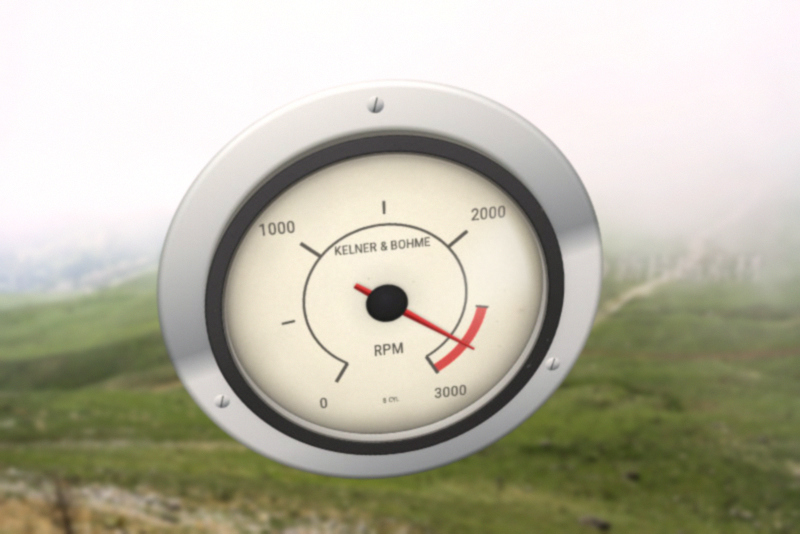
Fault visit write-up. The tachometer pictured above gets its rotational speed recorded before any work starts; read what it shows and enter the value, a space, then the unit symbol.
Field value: 2750 rpm
